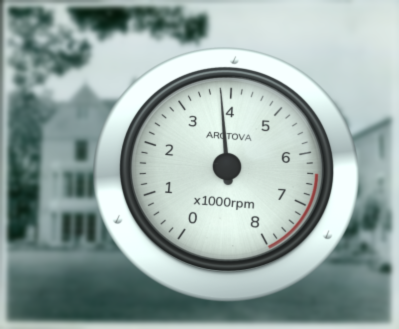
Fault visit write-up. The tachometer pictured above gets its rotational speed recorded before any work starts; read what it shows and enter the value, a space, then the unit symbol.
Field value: 3800 rpm
